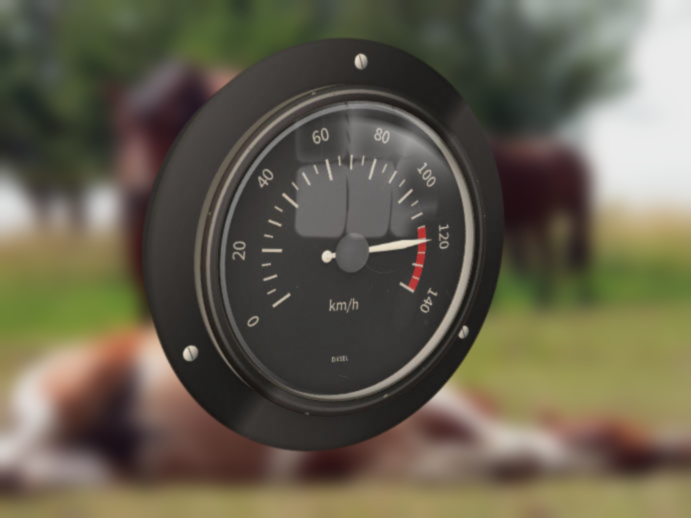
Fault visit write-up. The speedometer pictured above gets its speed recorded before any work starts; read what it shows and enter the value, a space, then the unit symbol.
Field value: 120 km/h
